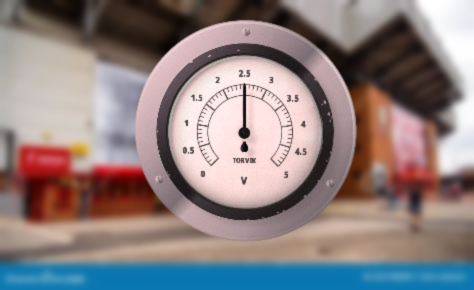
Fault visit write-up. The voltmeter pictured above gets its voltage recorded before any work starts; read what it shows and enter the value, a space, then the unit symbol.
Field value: 2.5 V
